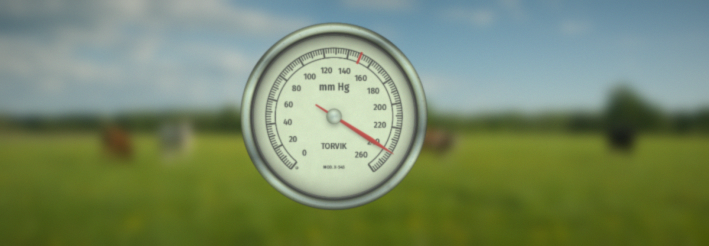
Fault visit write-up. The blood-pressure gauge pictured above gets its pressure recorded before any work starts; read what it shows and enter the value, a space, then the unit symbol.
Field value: 240 mmHg
